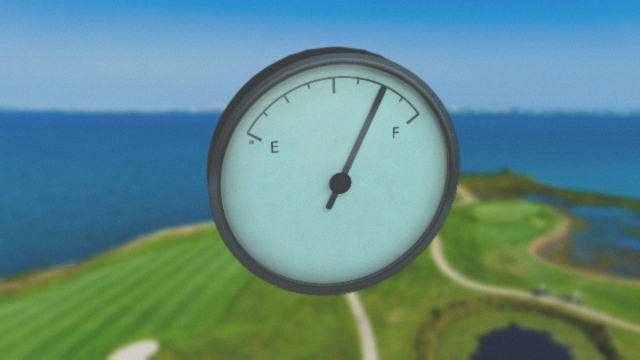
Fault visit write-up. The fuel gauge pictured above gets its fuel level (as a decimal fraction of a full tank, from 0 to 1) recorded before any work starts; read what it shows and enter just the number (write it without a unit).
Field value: 0.75
